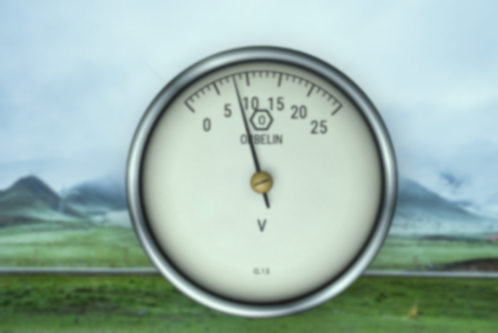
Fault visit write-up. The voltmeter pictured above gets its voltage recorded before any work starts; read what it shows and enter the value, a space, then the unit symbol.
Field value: 8 V
